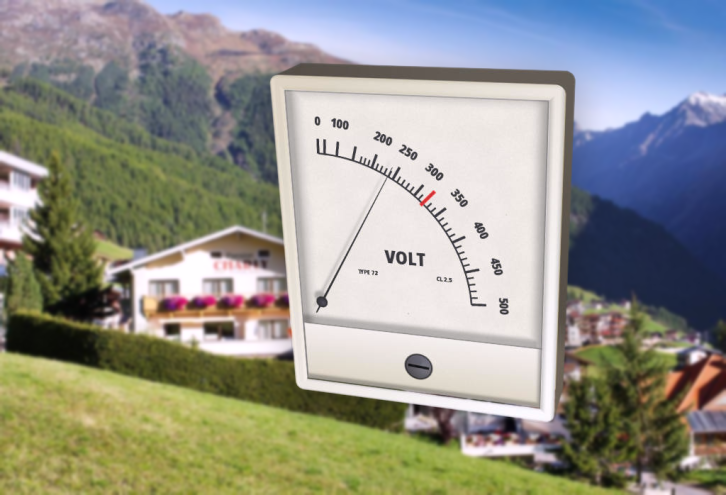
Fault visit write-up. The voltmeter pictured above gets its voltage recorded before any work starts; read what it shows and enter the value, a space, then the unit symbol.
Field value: 240 V
